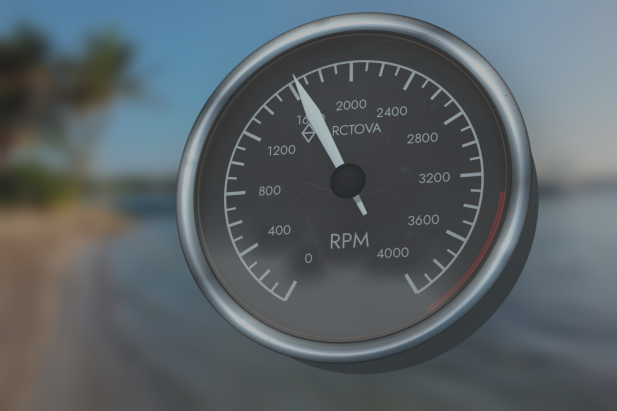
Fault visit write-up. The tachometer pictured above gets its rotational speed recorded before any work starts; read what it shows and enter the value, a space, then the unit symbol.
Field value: 1650 rpm
